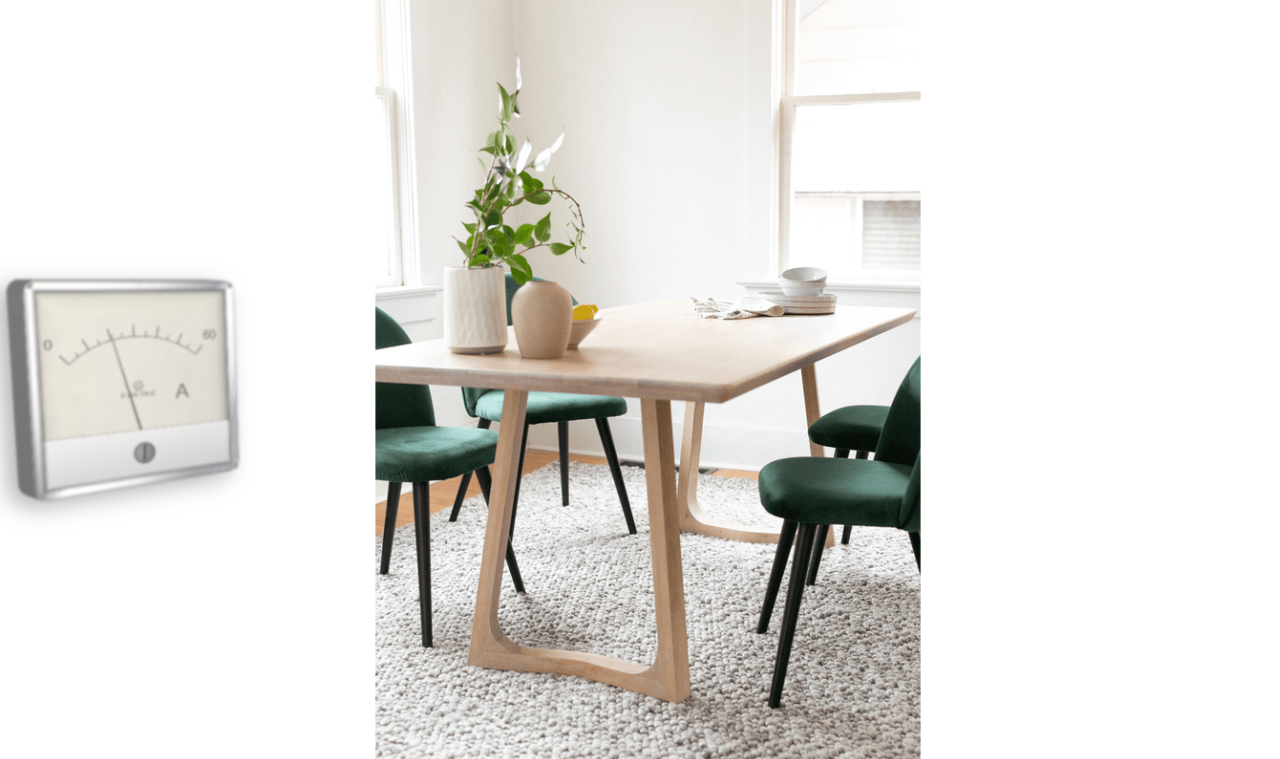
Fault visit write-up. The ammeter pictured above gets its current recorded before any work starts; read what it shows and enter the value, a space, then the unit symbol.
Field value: 20 A
